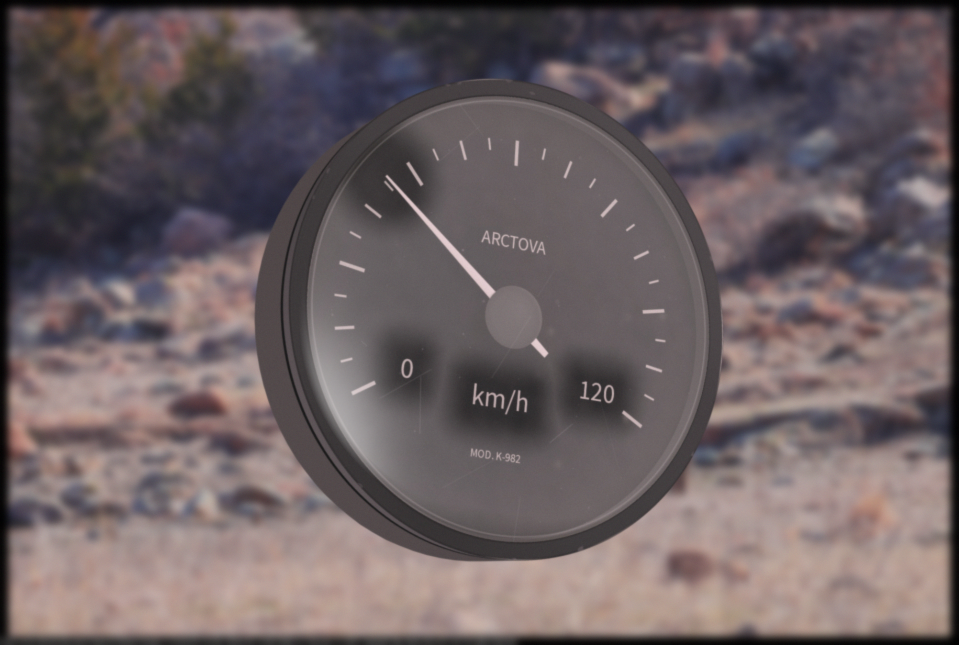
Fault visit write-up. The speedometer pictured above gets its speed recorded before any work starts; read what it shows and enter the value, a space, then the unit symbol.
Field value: 35 km/h
